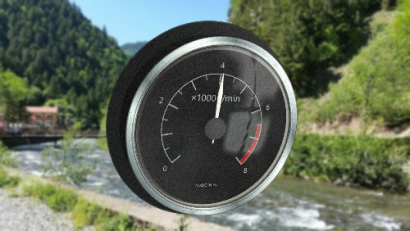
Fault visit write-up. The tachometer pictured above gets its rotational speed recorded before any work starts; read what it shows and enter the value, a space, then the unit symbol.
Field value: 4000 rpm
